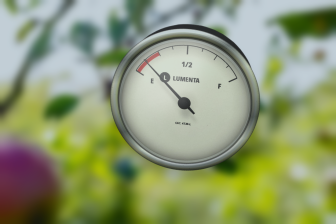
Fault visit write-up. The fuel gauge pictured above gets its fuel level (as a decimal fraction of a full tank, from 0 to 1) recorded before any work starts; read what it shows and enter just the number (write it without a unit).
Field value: 0.125
